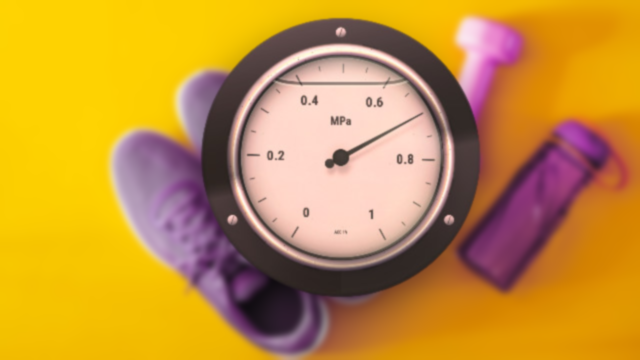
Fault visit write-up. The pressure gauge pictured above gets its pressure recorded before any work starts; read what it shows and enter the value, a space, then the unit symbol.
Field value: 0.7 MPa
